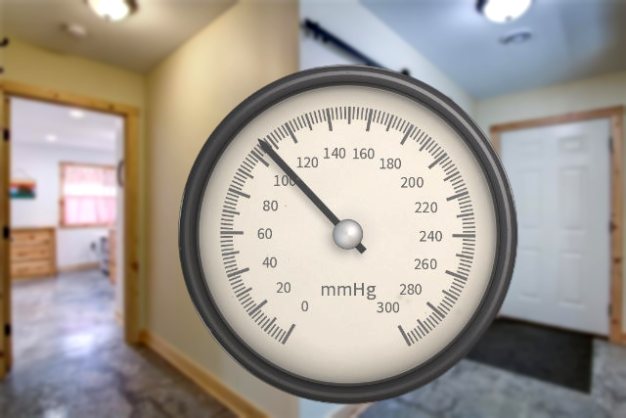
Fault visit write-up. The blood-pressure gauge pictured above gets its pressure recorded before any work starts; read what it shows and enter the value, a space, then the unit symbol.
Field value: 106 mmHg
